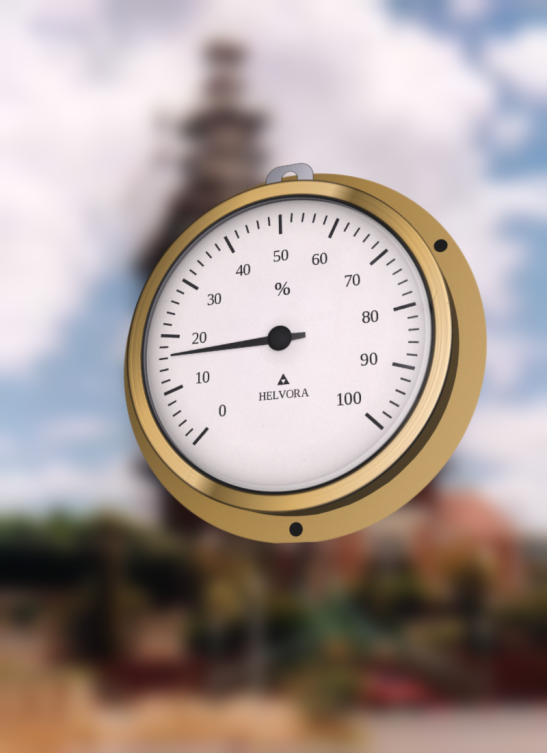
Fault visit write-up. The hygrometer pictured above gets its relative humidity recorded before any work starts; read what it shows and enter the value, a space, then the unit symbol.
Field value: 16 %
